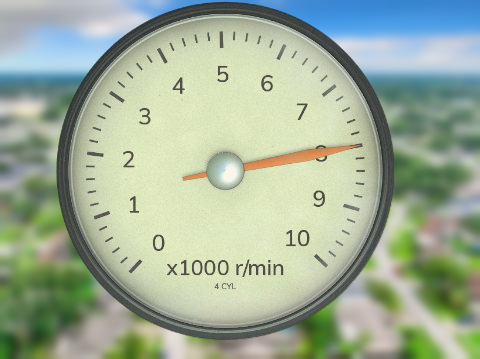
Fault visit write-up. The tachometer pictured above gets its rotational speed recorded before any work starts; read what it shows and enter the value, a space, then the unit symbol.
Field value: 8000 rpm
